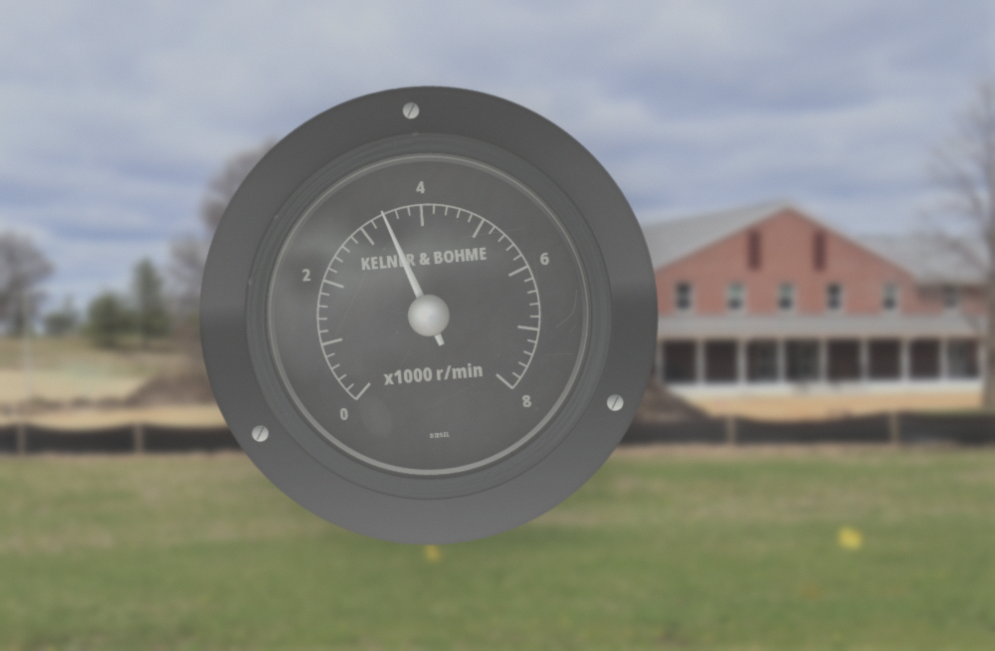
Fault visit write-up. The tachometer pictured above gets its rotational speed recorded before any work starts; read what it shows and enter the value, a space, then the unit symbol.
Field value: 3400 rpm
